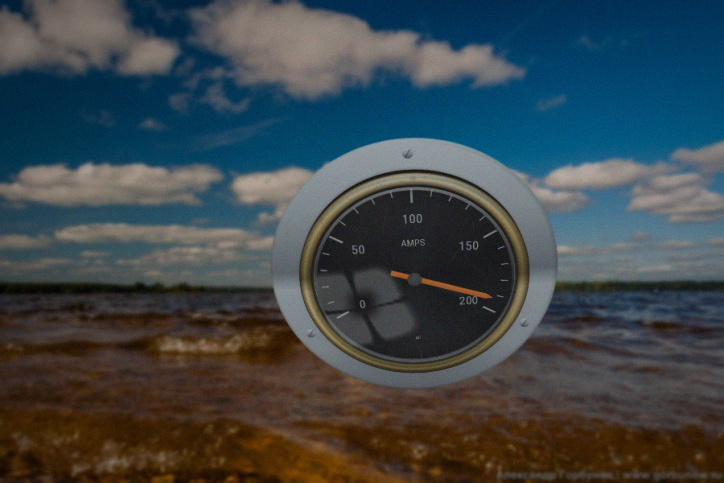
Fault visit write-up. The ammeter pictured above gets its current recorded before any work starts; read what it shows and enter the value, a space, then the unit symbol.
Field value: 190 A
